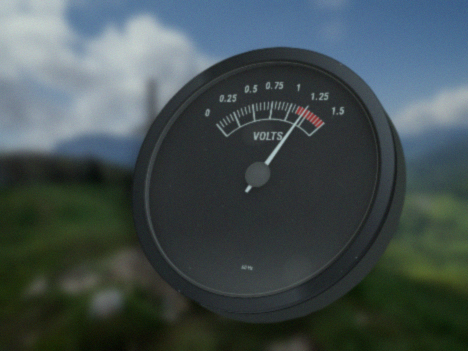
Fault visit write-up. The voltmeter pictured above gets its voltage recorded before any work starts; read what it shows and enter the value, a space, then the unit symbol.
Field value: 1.25 V
